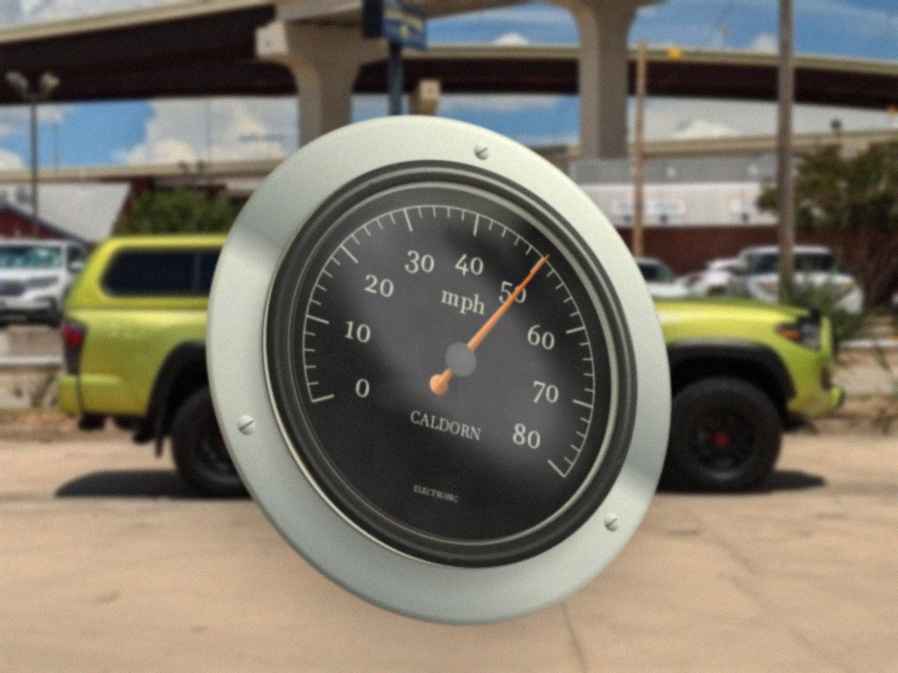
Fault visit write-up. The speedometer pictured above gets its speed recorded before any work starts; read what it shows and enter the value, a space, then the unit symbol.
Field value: 50 mph
